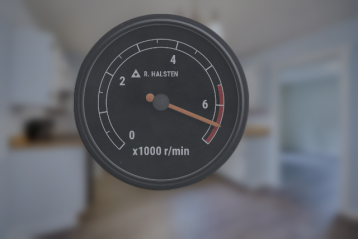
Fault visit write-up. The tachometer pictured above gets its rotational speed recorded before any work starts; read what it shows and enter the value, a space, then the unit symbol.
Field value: 6500 rpm
